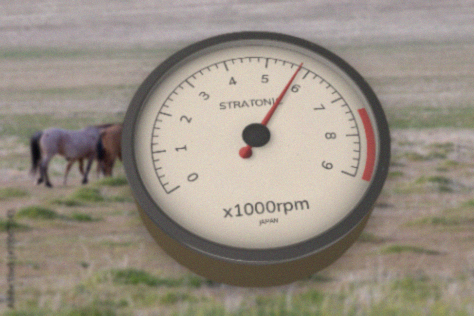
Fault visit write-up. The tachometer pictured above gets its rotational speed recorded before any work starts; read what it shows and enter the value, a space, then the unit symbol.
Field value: 5800 rpm
